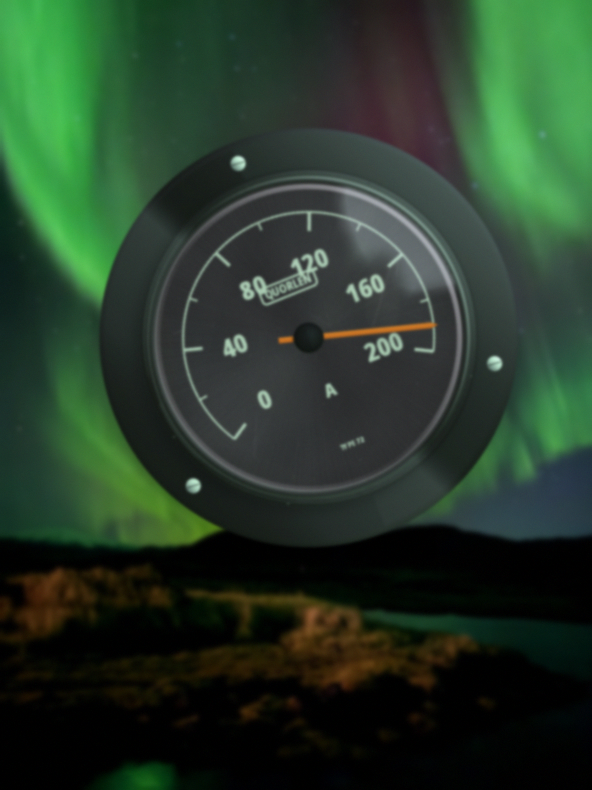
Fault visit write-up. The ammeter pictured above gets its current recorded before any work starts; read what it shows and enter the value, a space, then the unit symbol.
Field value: 190 A
